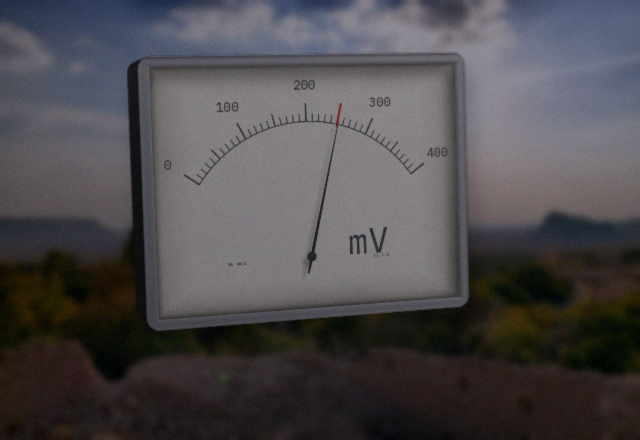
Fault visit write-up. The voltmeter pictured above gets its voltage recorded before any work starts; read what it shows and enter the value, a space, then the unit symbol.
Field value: 250 mV
